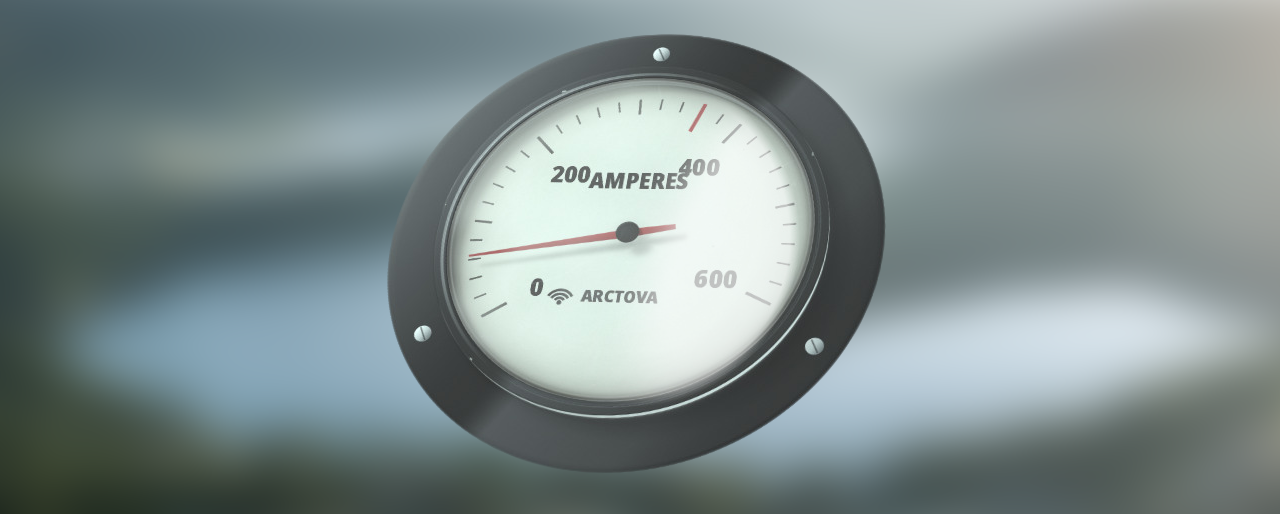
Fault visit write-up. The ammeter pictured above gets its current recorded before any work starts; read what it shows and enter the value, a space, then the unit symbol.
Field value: 60 A
